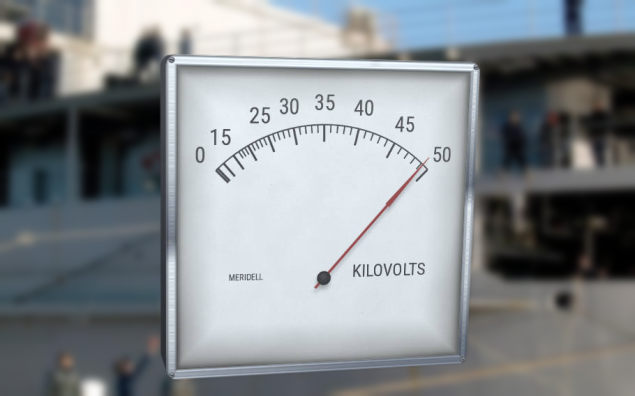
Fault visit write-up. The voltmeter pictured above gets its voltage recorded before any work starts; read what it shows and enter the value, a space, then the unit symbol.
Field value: 49 kV
